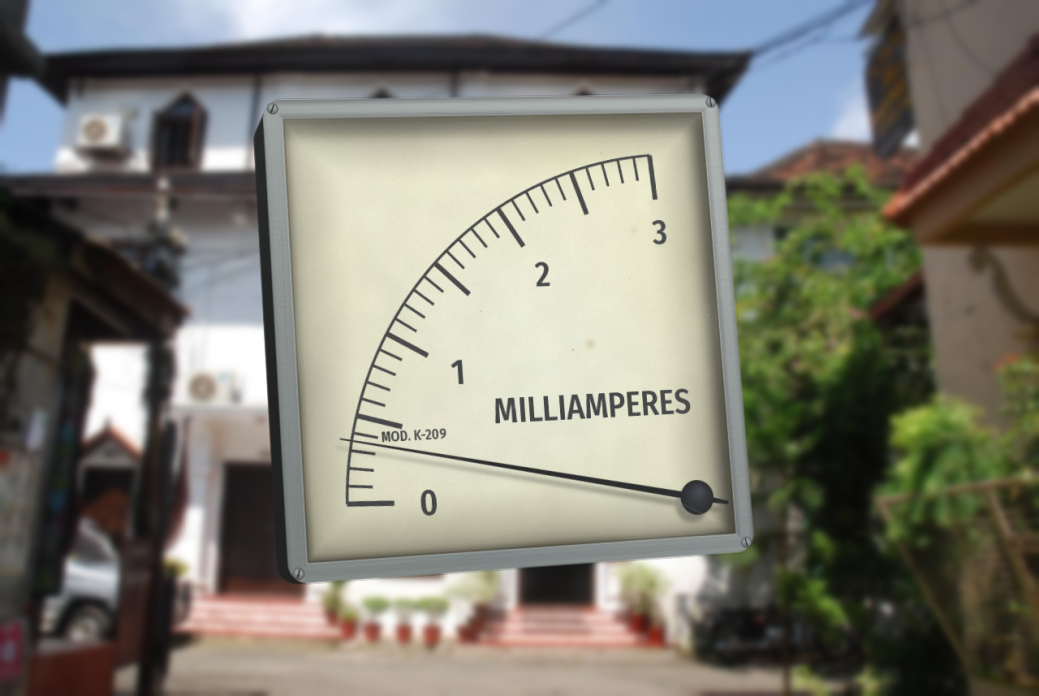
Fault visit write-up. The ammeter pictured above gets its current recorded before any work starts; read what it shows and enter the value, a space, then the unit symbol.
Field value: 0.35 mA
